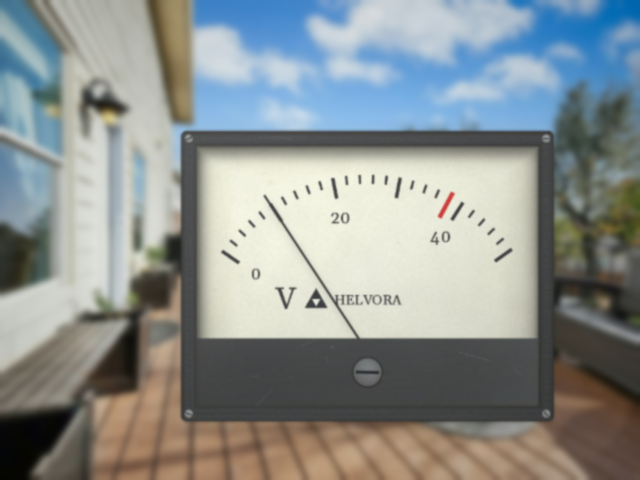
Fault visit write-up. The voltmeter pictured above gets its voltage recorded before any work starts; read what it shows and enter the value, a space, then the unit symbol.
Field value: 10 V
